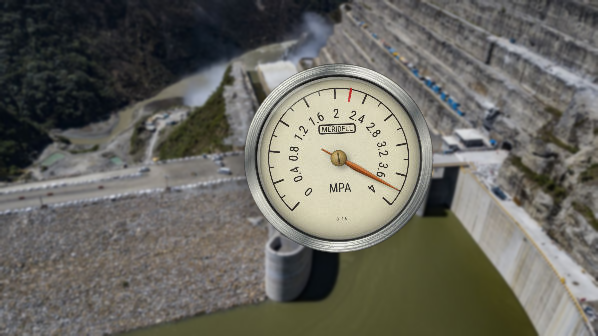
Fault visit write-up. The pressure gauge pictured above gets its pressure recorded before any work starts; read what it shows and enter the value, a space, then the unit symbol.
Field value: 3.8 MPa
